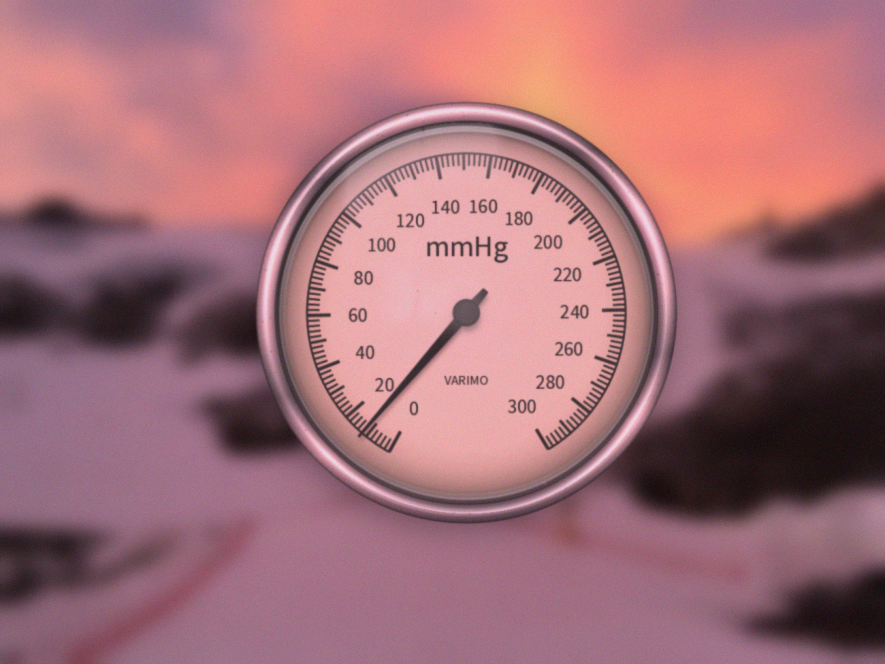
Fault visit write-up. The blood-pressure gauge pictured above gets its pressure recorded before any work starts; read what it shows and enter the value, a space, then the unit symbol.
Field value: 12 mmHg
